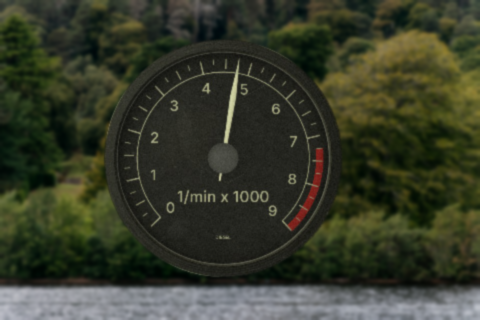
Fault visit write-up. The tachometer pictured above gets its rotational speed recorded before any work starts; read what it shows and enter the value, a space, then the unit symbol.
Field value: 4750 rpm
